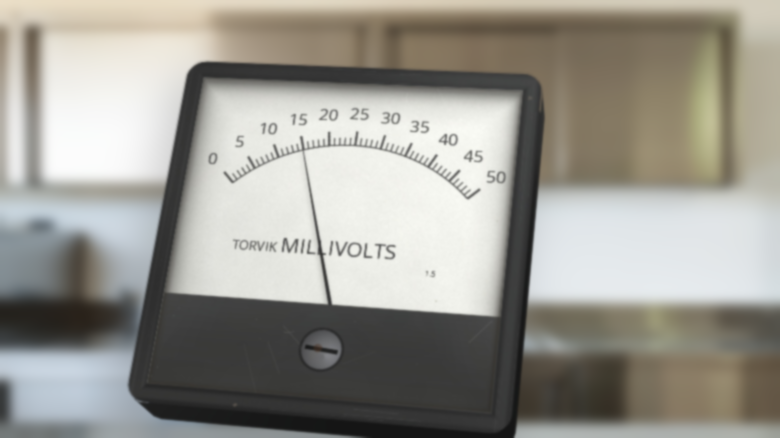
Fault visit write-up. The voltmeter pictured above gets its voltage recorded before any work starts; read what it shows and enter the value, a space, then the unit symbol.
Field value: 15 mV
